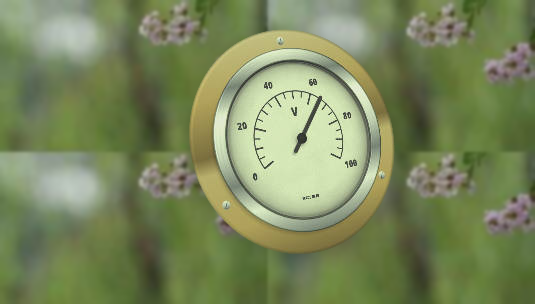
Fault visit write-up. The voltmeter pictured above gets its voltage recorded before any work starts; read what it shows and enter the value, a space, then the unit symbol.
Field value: 65 V
